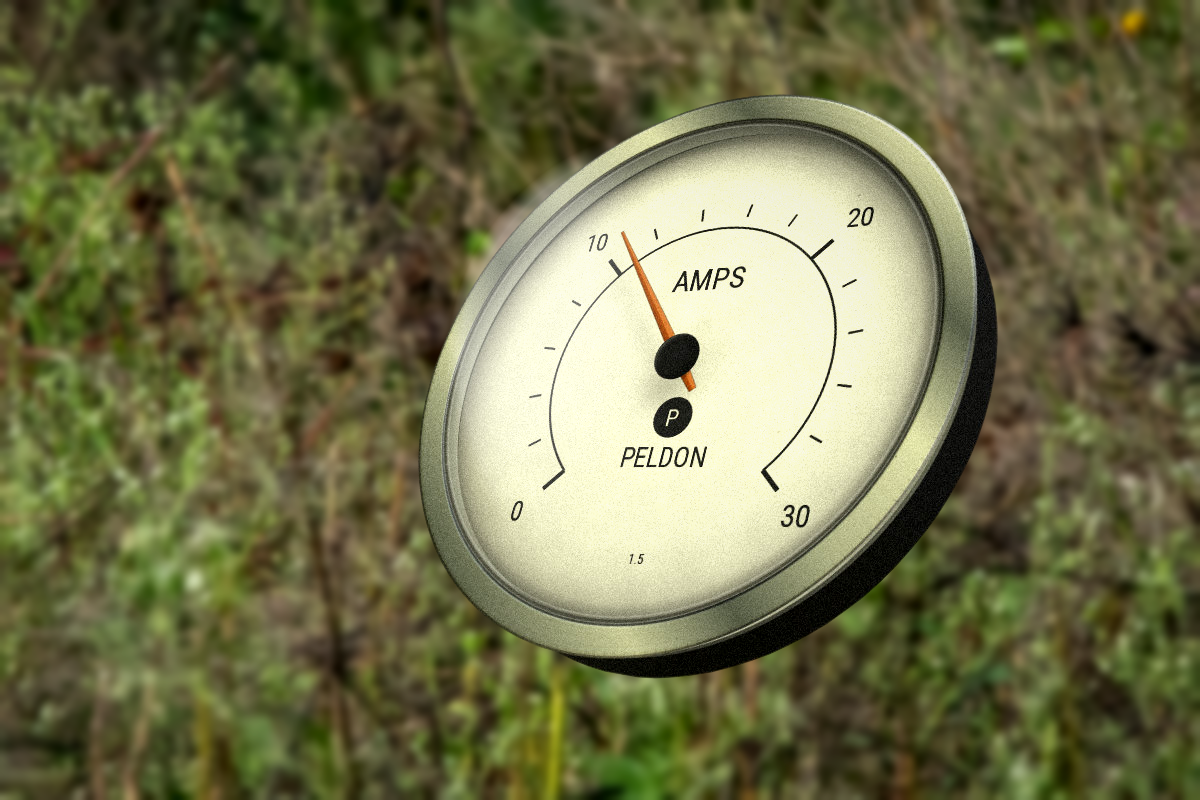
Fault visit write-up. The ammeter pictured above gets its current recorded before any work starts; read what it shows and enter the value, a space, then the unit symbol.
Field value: 11 A
